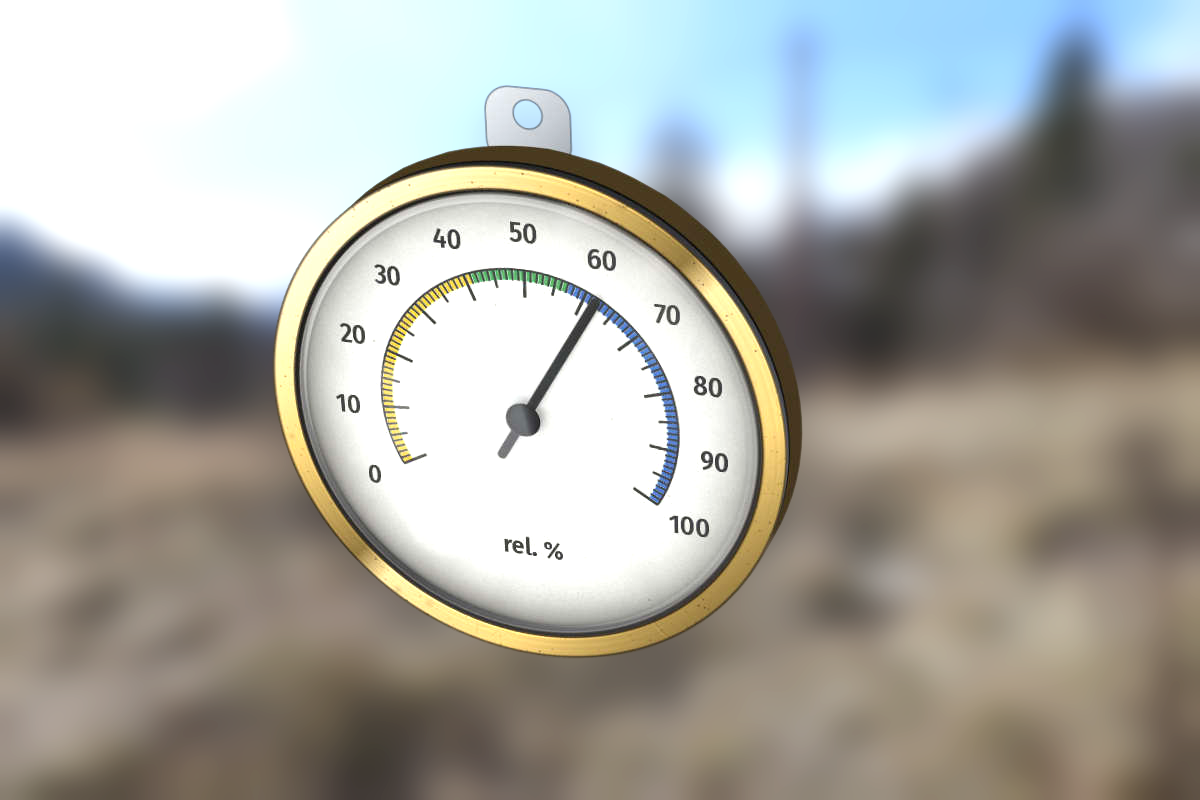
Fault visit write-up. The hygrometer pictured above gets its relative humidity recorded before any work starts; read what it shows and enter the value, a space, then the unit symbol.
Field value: 62 %
